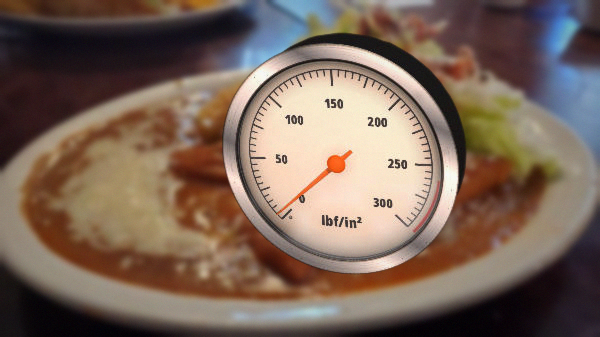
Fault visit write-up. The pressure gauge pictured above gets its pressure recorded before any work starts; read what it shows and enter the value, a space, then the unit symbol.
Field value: 5 psi
